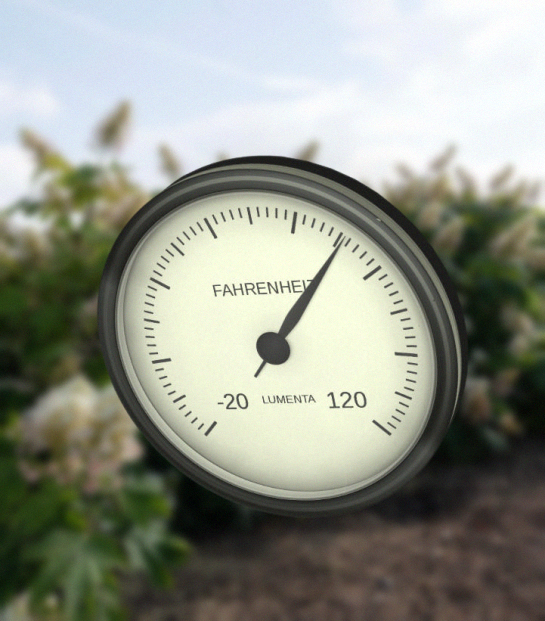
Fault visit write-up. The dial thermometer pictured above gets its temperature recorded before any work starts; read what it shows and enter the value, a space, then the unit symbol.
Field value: 71 °F
